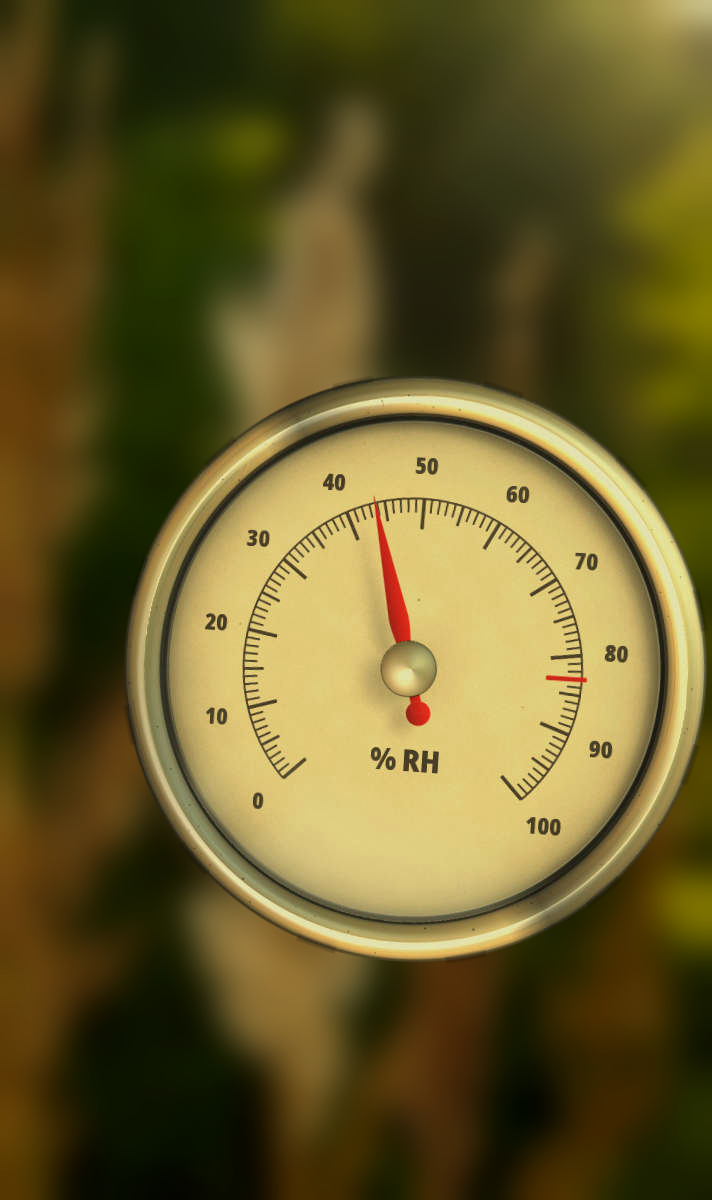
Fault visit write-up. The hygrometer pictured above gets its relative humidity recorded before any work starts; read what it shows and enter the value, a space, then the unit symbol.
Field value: 44 %
